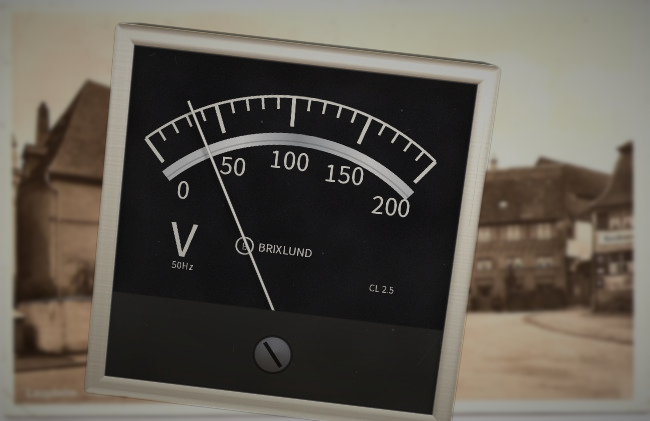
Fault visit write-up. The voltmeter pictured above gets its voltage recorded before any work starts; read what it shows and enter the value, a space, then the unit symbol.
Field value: 35 V
